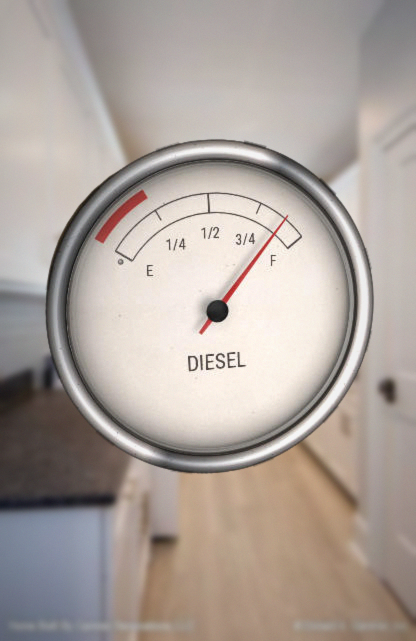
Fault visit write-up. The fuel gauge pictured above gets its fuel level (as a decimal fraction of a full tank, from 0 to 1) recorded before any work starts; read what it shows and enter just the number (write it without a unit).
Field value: 0.875
